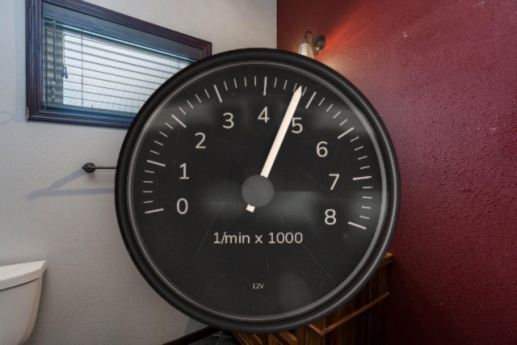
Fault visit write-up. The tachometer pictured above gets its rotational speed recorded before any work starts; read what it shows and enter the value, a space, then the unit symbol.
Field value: 4700 rpm
